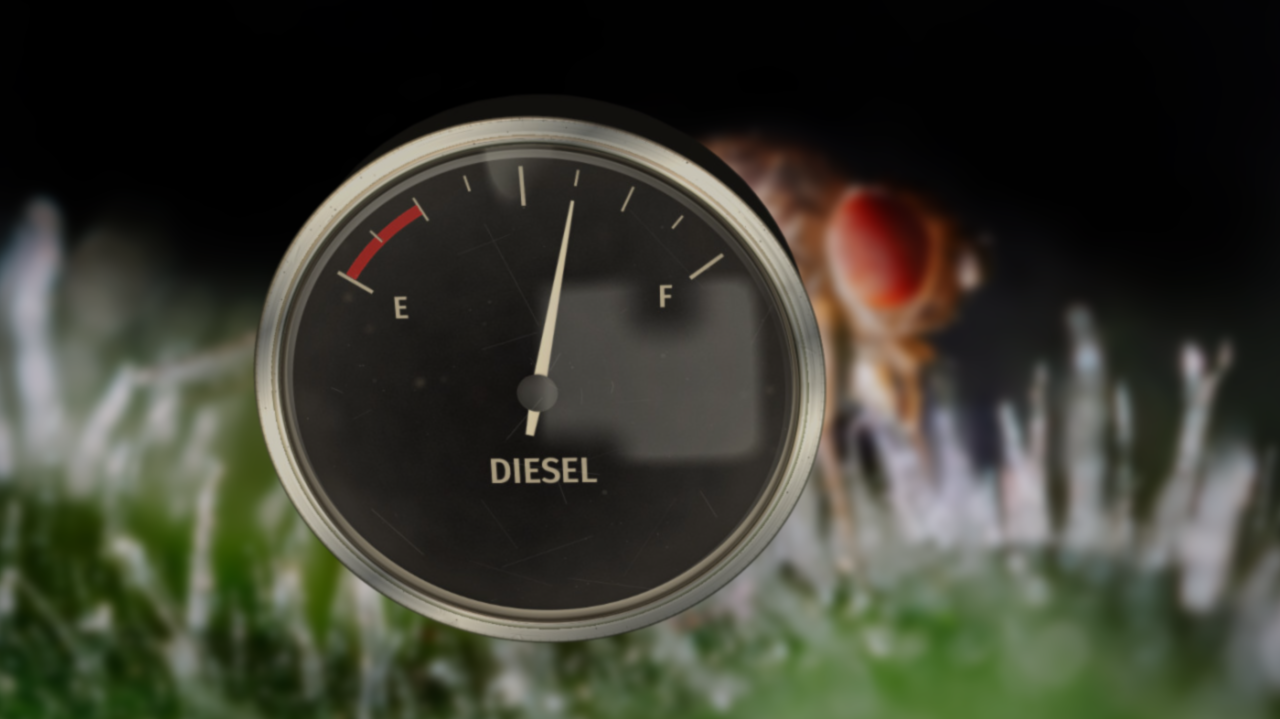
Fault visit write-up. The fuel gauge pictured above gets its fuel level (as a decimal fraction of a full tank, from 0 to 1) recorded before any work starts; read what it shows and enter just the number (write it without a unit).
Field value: 0.625
